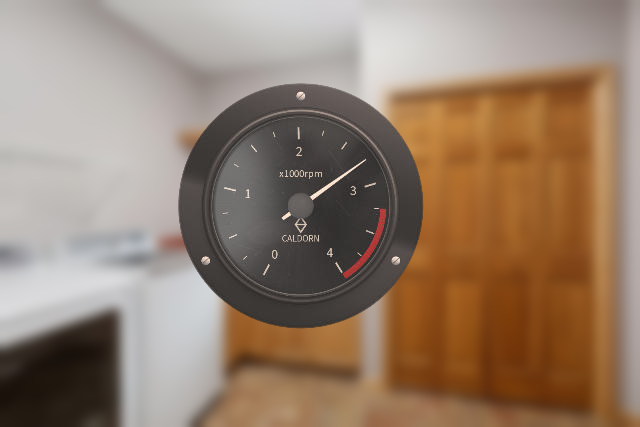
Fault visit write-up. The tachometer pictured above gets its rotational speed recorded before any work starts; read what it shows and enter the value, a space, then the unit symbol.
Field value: 2750 rpm
